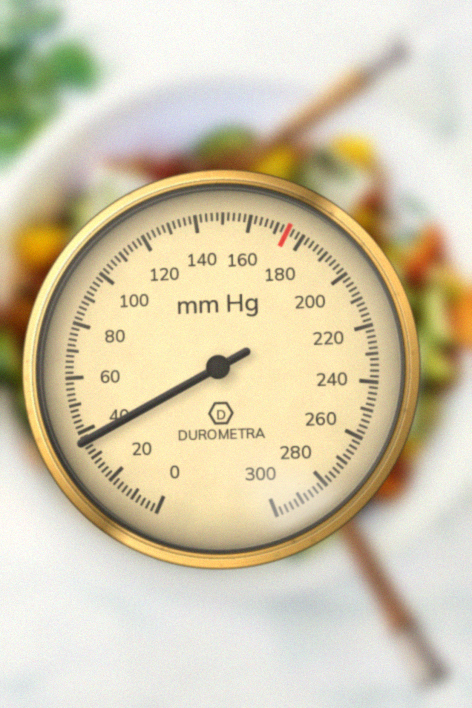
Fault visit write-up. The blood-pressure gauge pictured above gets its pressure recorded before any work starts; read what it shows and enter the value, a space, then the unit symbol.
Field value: 36 mmHg
